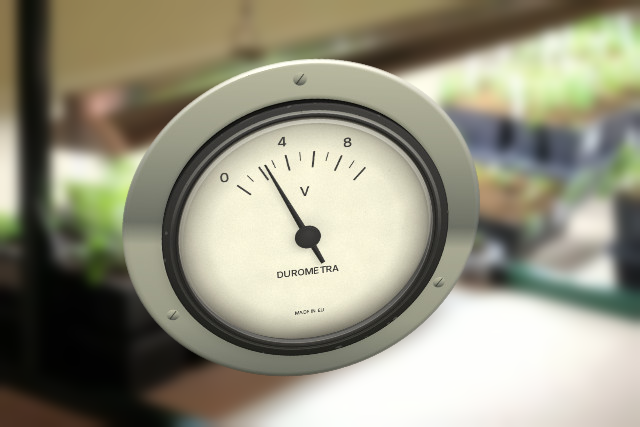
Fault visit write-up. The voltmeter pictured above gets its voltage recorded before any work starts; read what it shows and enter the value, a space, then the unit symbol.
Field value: 2.5 V
